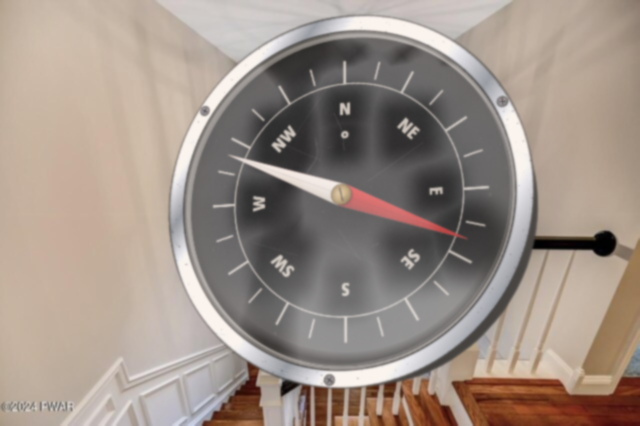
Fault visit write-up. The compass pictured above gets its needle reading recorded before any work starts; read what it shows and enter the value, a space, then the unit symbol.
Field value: 112.5 °
